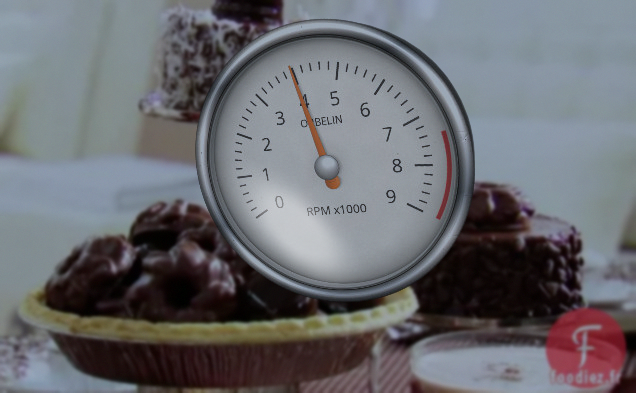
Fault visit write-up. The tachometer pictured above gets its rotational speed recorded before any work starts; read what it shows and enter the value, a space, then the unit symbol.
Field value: 4000 rpm
